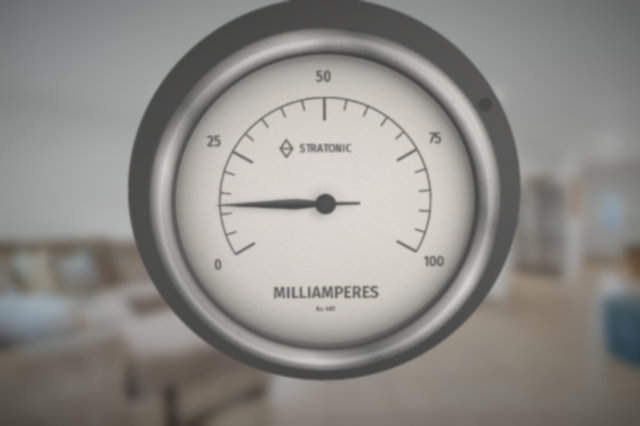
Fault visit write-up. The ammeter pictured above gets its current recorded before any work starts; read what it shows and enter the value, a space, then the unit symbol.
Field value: 12.5 mA
